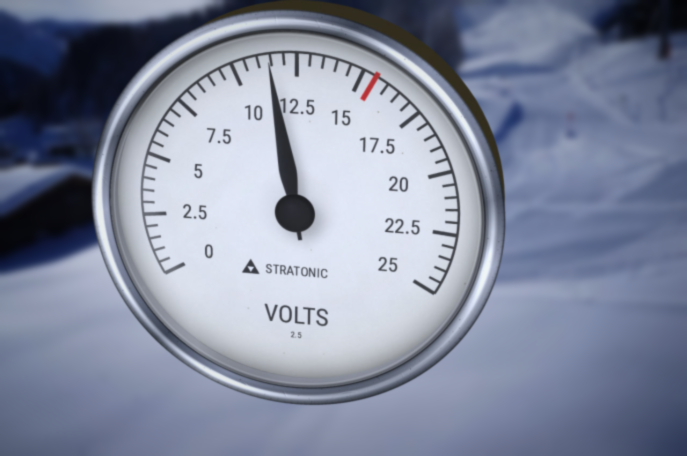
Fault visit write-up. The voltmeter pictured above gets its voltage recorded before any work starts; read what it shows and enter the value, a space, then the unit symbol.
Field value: 11.5 V
